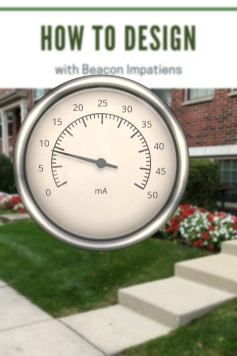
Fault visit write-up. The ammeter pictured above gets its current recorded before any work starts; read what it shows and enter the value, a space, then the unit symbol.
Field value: 9 mA
